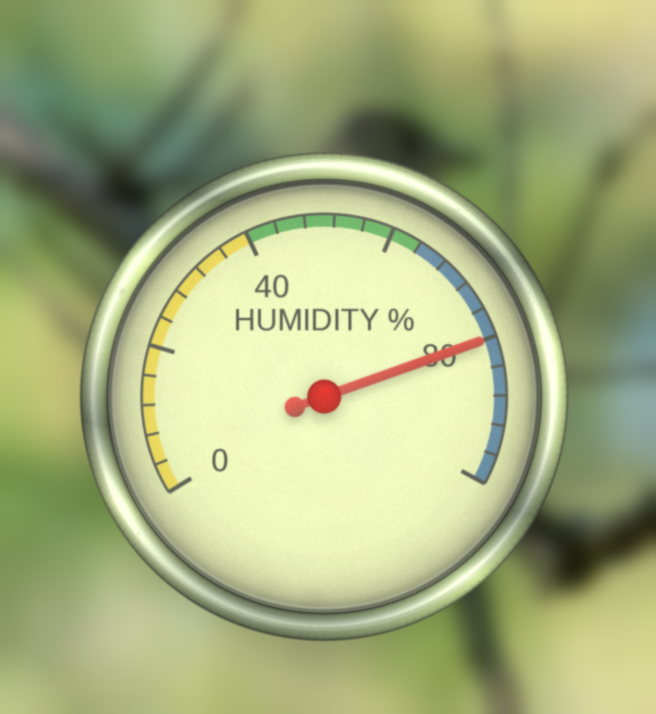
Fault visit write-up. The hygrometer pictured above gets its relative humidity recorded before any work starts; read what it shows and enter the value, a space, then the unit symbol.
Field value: 80 %
